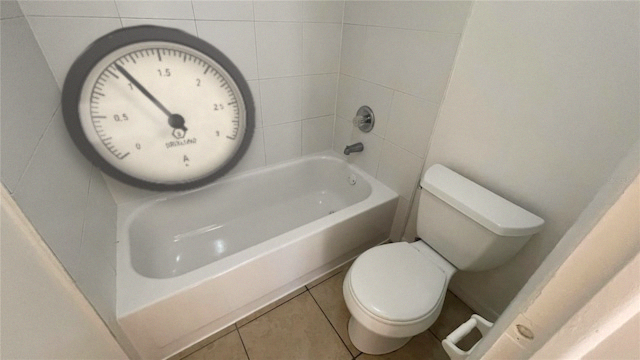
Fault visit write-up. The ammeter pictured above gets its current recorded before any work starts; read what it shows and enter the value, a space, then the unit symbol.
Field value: 1.1 A
